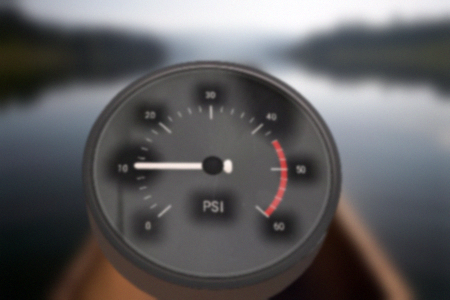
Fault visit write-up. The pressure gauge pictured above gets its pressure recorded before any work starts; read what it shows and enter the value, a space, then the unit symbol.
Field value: 10 psi
